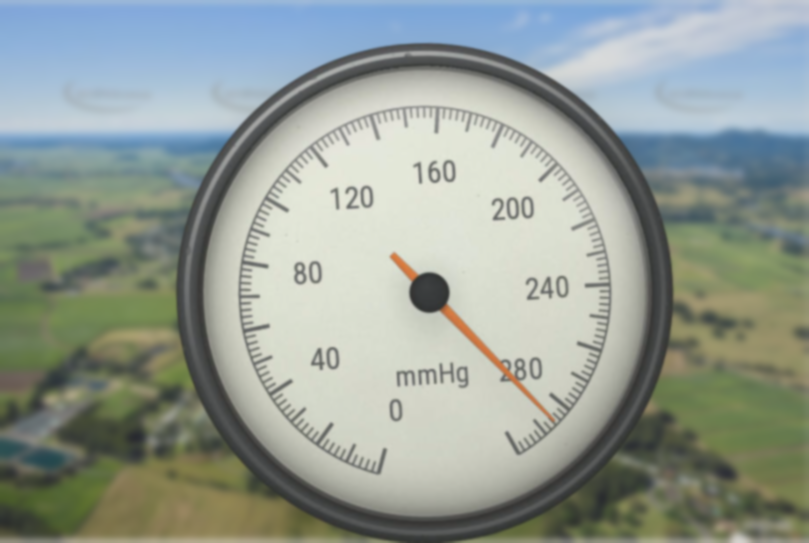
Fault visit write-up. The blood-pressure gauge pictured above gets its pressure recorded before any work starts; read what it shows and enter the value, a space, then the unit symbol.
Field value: 286 mmHg
